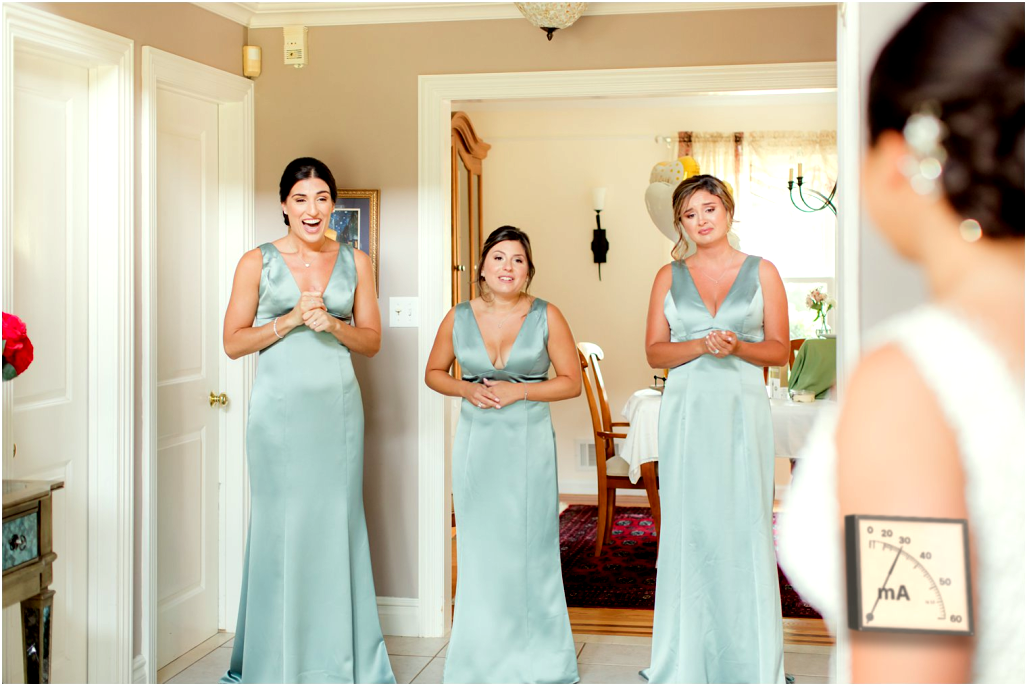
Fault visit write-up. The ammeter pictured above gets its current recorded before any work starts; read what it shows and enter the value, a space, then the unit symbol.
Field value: 30 mA
